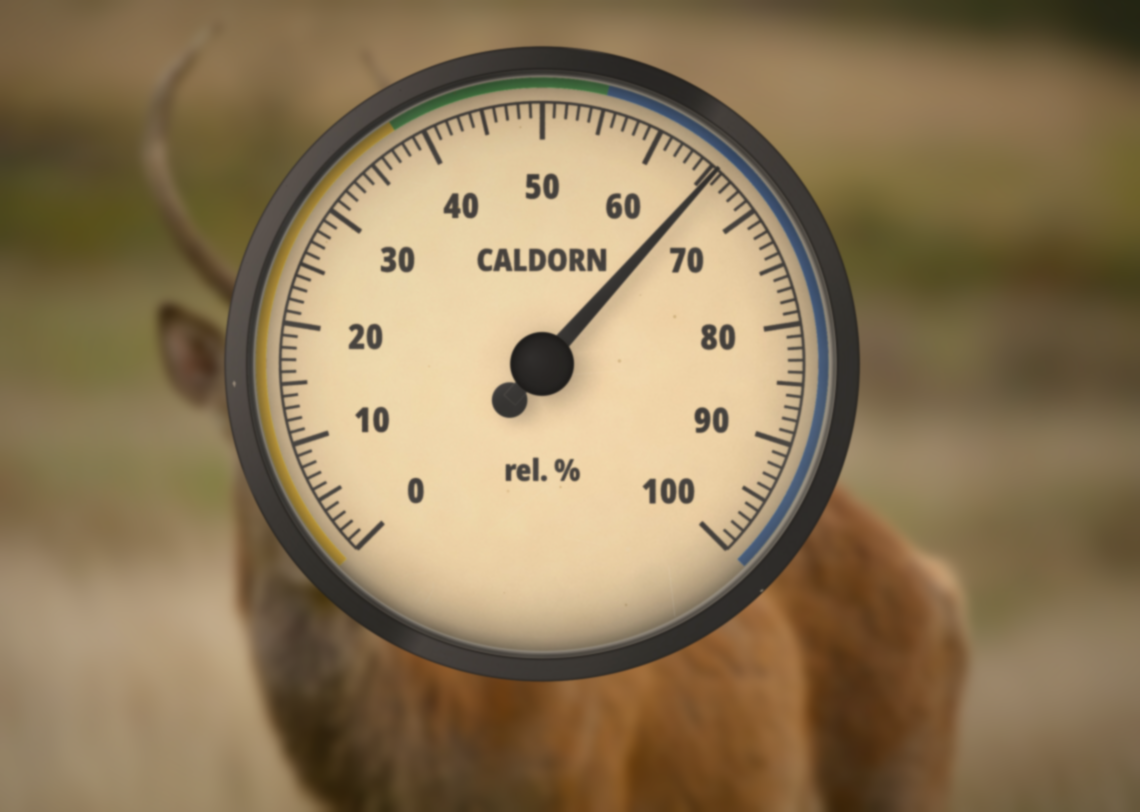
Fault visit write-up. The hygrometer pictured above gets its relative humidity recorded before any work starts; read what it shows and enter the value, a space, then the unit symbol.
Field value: 65.5 %
